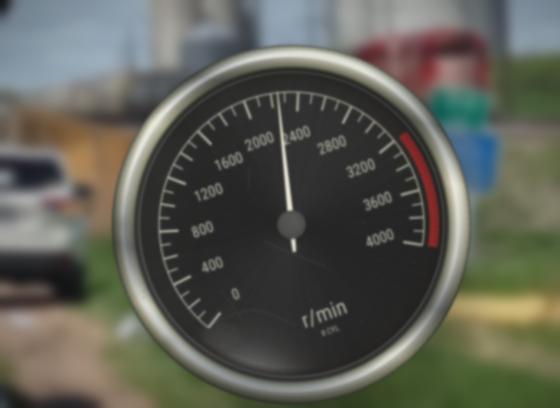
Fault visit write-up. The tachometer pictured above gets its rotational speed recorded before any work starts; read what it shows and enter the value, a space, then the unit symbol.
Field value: 2250 rpm
